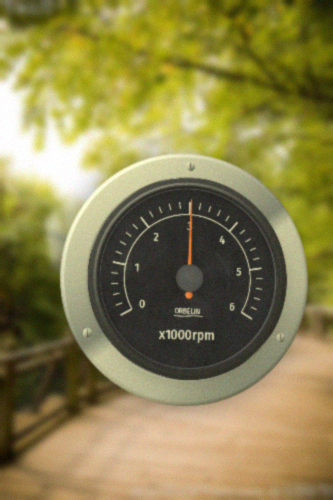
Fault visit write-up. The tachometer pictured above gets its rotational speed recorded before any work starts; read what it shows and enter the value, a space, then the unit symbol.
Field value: 3000 rpm
